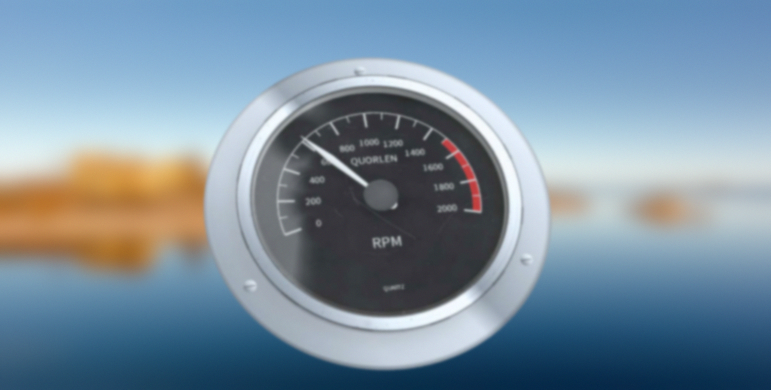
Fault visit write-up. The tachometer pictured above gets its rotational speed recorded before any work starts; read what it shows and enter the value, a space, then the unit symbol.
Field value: 600 rpm
